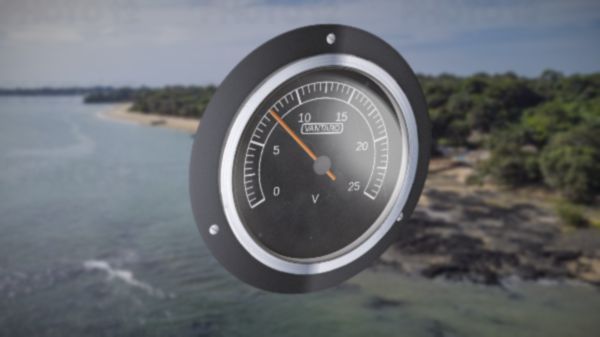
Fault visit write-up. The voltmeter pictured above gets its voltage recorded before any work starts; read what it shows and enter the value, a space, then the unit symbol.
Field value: 7.5 V
